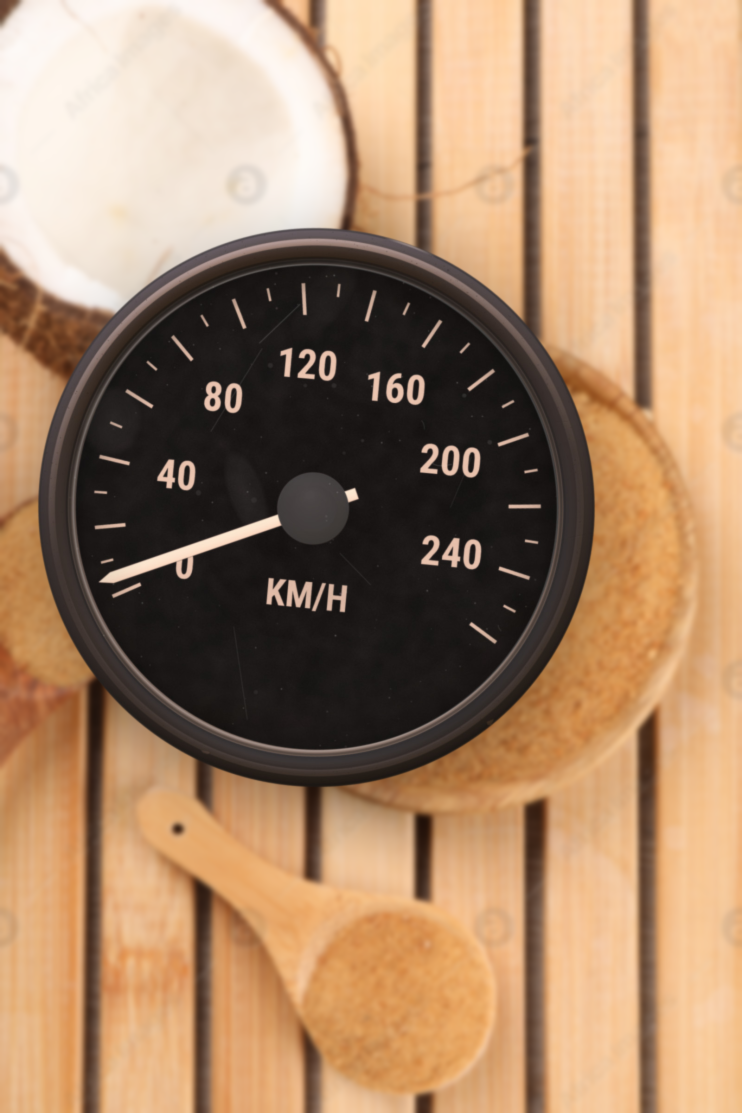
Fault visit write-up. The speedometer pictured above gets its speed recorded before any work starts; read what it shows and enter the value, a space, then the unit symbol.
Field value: 5 km/h
